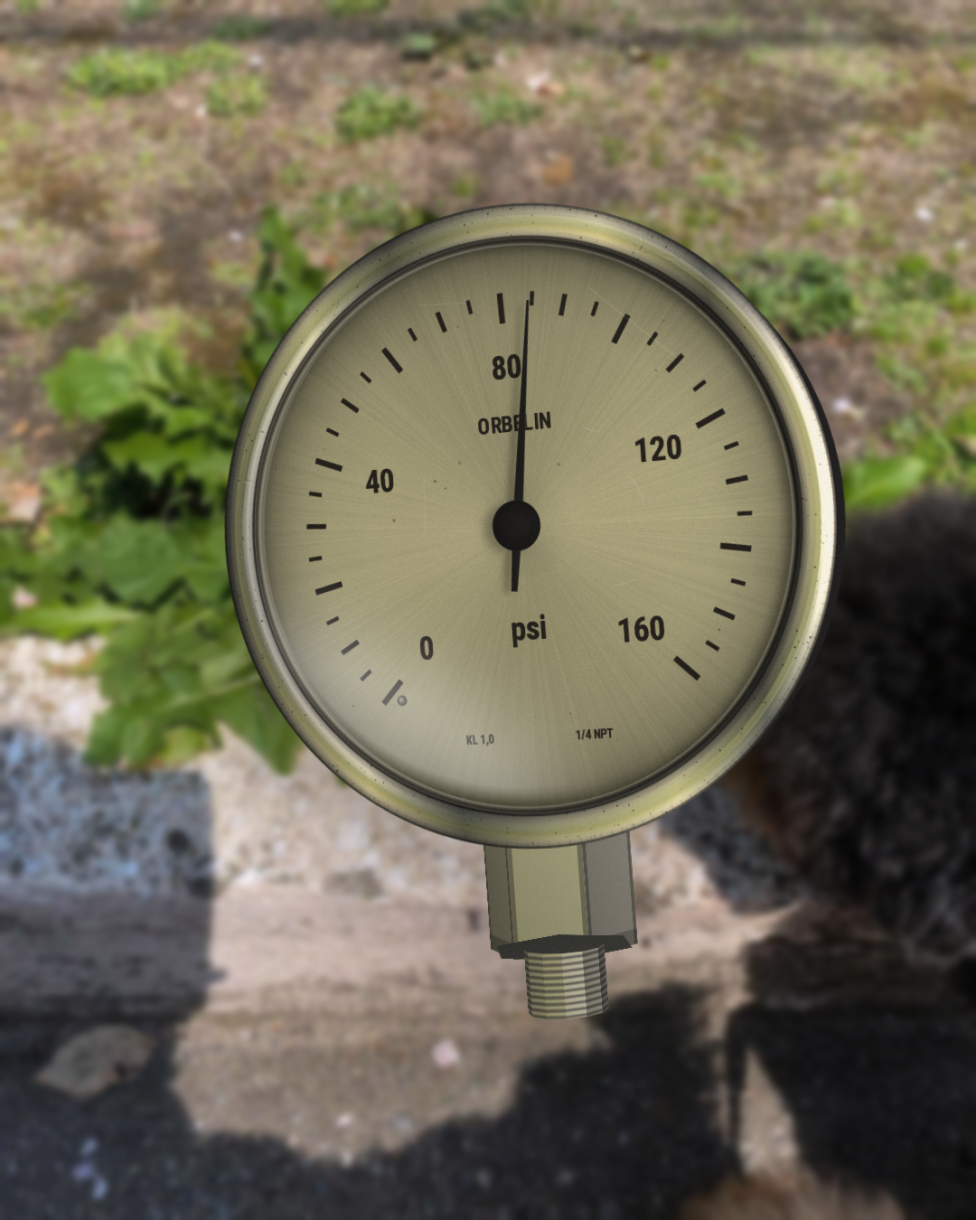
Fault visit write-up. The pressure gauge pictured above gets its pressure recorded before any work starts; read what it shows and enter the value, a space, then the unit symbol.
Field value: 85 psi
